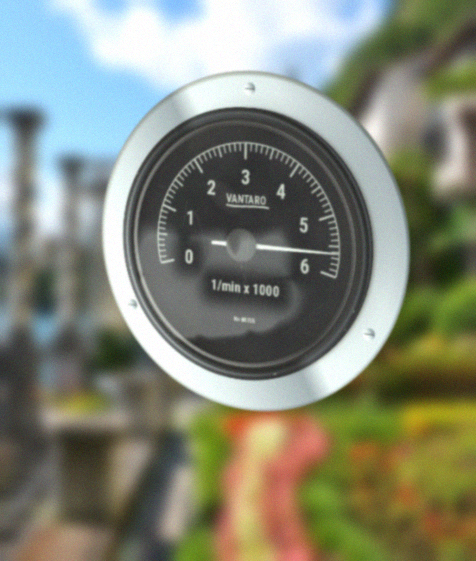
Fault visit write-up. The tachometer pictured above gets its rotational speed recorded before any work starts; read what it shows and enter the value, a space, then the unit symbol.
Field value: 5600 rpm
